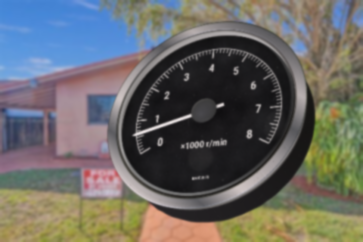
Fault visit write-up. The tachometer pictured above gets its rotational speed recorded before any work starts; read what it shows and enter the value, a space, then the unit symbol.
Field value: 500 rpm
